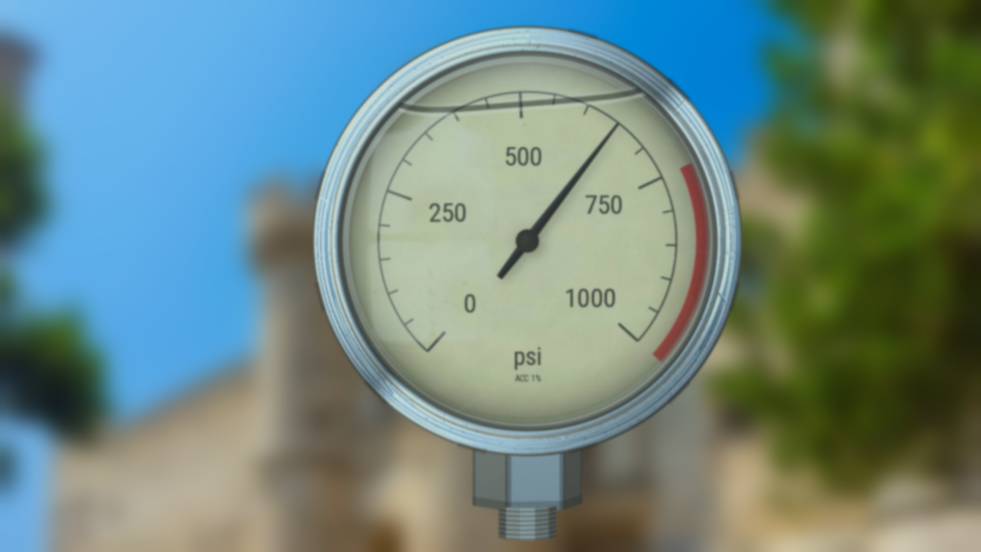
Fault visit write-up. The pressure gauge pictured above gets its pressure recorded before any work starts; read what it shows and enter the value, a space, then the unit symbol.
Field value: 650 psi
